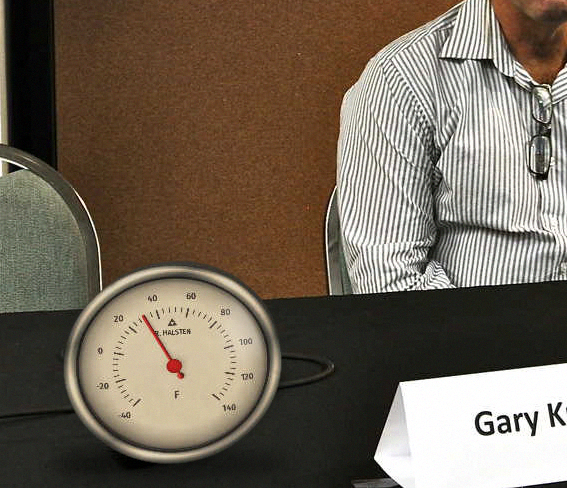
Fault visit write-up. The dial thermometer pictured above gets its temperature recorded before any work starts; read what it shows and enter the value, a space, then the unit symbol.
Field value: 32 °F
